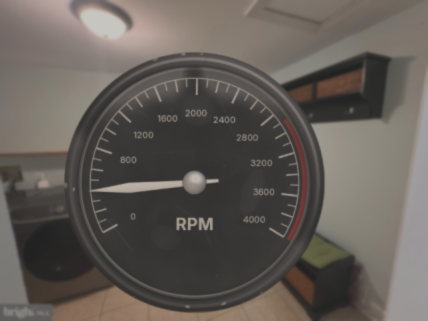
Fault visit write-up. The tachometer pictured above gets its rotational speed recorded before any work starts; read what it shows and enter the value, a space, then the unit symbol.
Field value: 400 rpm
